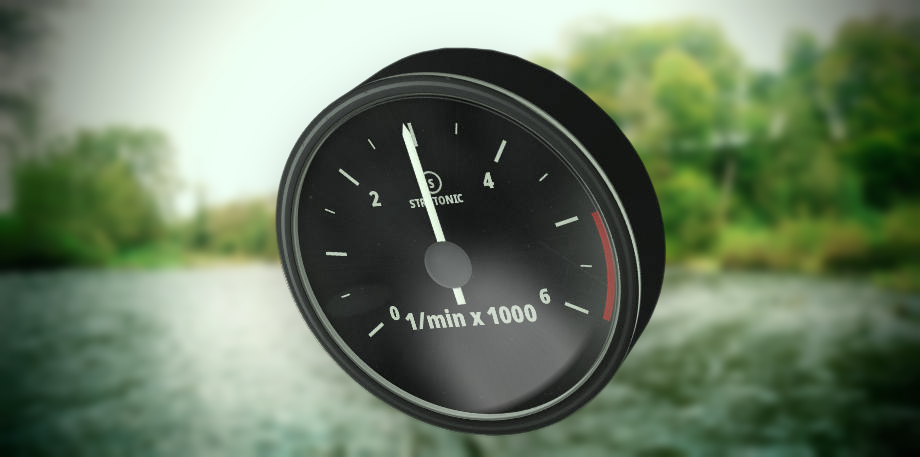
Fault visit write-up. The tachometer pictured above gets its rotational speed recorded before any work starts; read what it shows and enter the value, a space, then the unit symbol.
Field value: 3000 rpm
